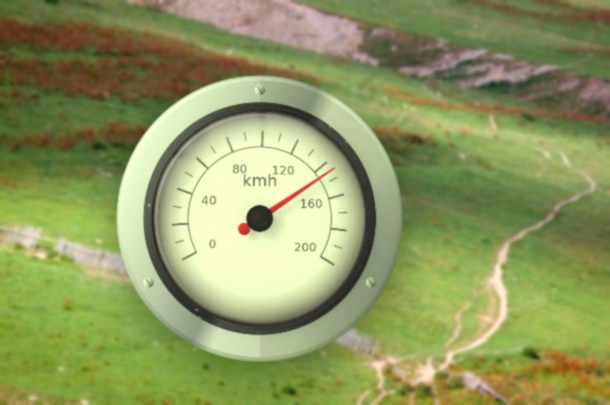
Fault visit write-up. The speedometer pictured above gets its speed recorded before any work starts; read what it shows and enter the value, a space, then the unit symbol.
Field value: 145 km/h
